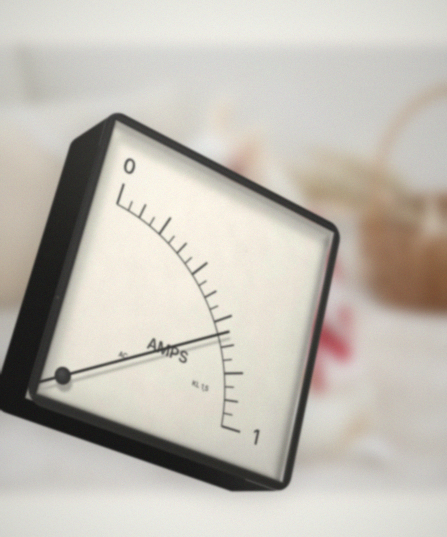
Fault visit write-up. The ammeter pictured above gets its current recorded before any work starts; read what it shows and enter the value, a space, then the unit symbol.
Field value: 0.65 A
